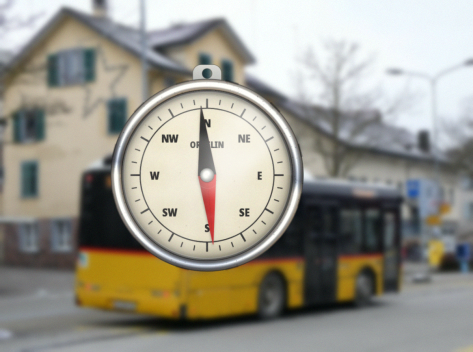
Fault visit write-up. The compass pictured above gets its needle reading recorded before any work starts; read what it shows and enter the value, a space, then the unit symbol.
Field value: 175 °
